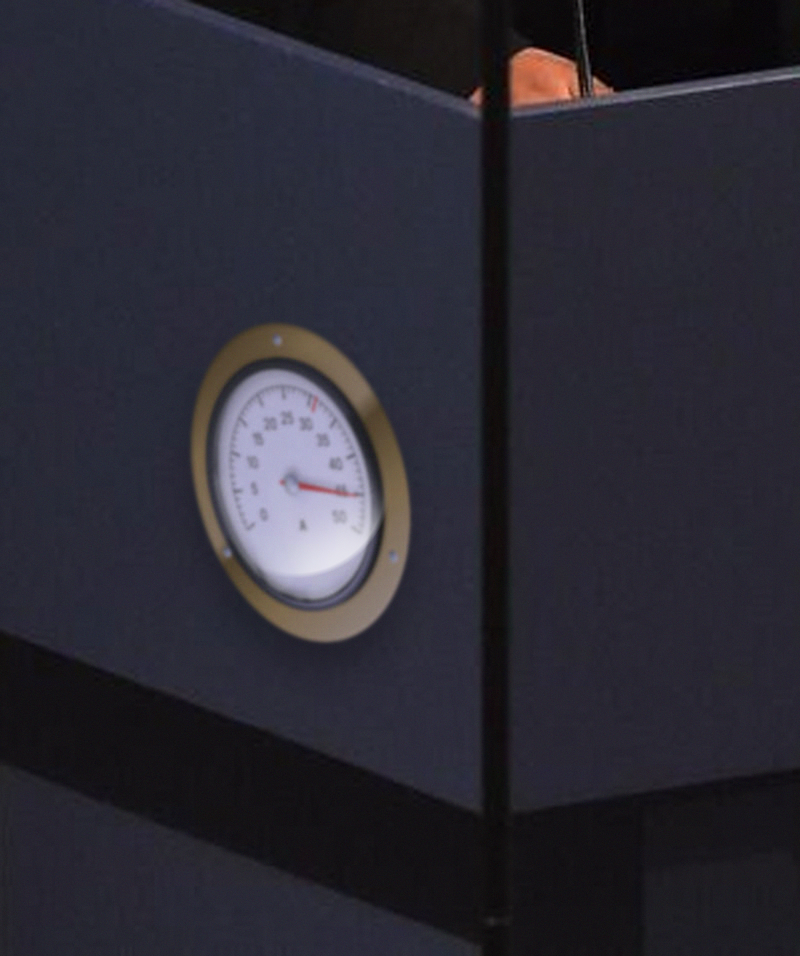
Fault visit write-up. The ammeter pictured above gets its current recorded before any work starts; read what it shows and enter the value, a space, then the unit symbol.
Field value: 45 A
